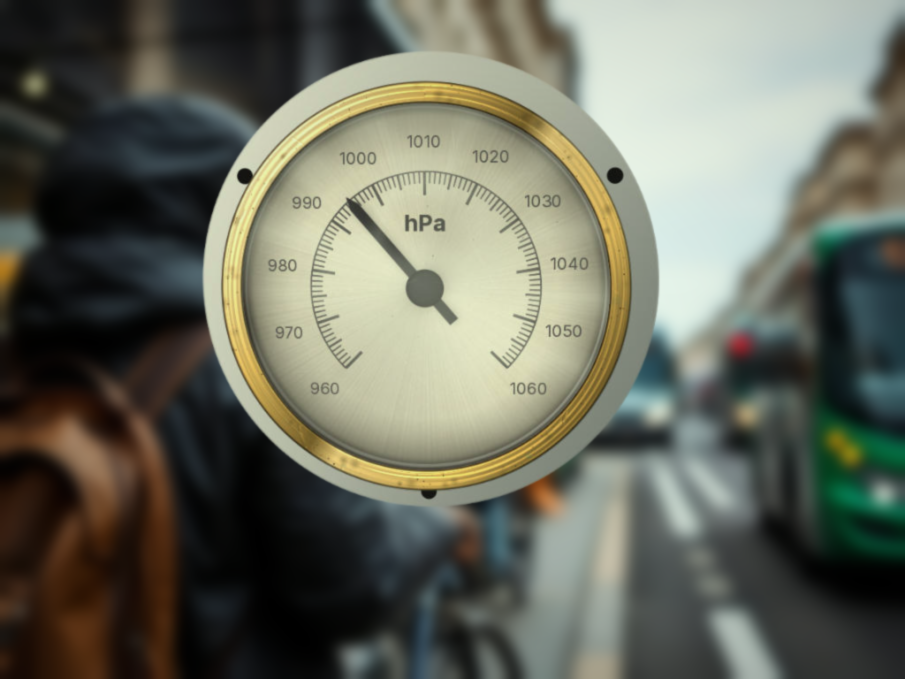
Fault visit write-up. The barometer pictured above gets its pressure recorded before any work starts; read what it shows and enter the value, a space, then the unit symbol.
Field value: 995 hPa
